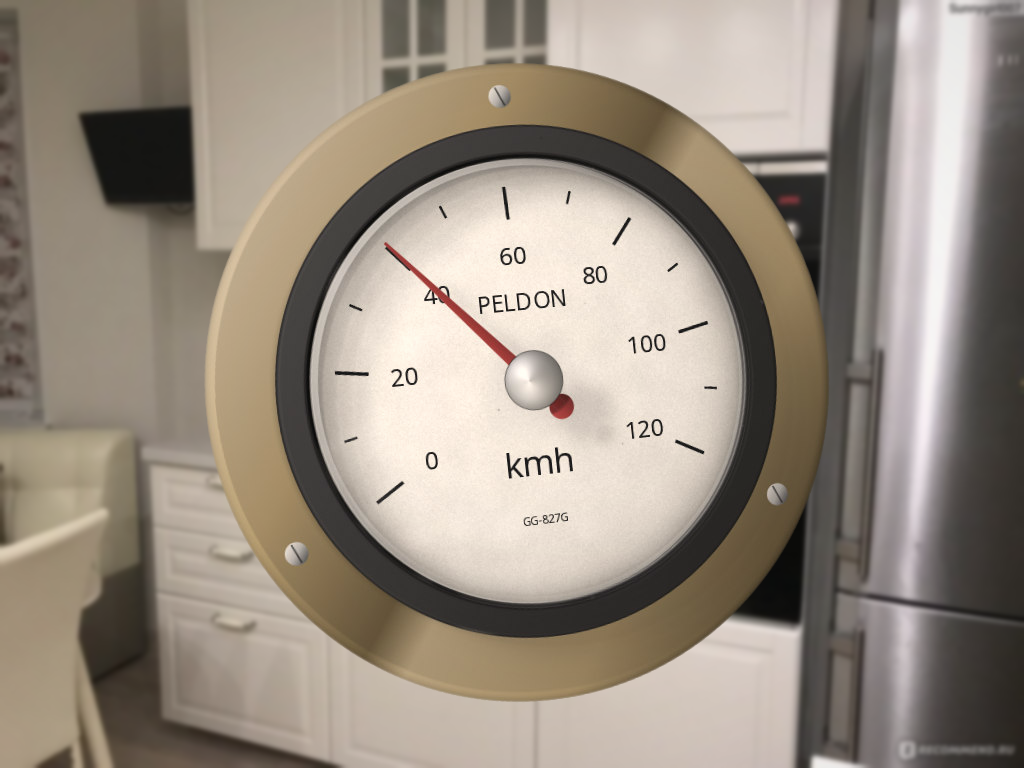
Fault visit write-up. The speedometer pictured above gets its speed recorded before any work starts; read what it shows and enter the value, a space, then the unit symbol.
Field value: 40 km/h
